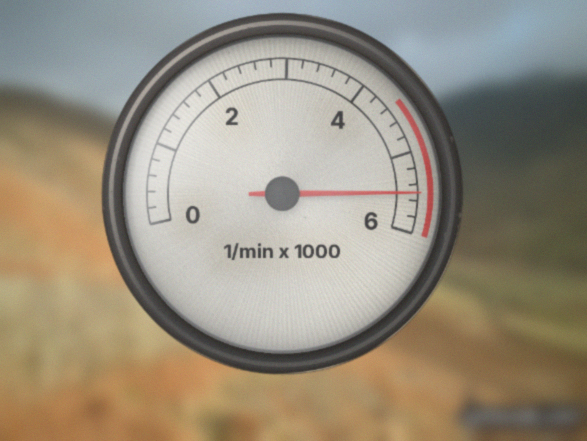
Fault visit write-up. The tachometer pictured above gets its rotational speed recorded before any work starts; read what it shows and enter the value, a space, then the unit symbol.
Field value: 5500 rpm
